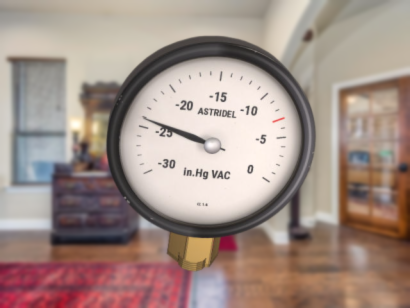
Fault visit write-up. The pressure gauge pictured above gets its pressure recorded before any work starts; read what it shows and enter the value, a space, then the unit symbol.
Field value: -24 inHg
